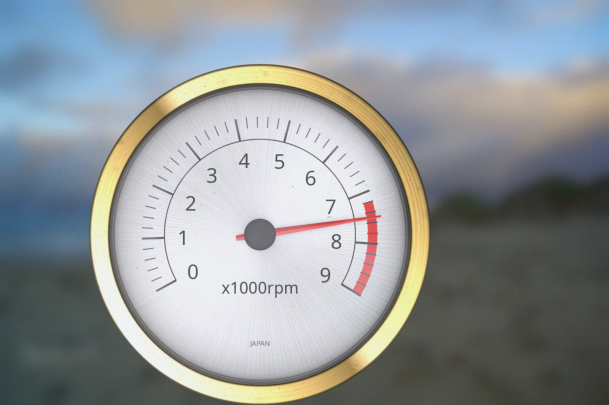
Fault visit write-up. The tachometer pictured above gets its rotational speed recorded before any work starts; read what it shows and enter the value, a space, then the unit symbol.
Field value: 7500 rpm
